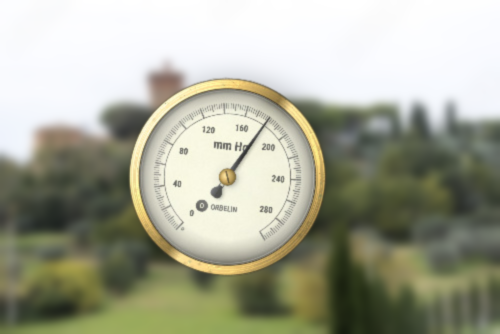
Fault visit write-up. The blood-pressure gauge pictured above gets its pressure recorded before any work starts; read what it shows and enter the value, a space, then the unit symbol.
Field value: 180 mmHg
